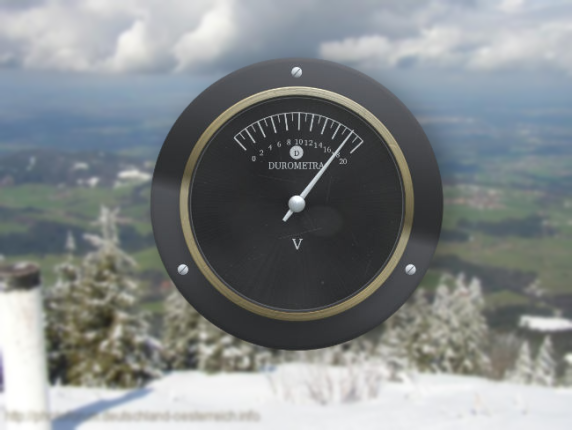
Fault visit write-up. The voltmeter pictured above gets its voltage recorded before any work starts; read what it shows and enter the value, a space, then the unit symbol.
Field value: 18 V
